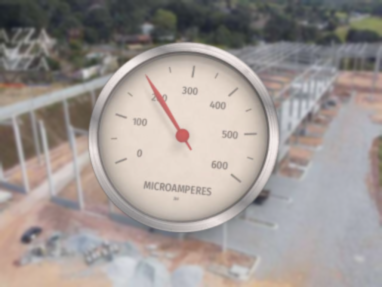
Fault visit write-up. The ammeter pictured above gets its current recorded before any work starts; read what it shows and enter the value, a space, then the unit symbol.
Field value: 200 µA
